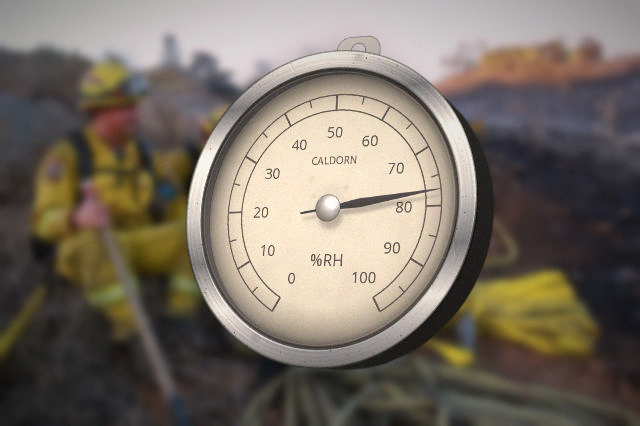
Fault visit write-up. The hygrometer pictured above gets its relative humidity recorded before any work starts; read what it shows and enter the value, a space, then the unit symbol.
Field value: 77.5 %
